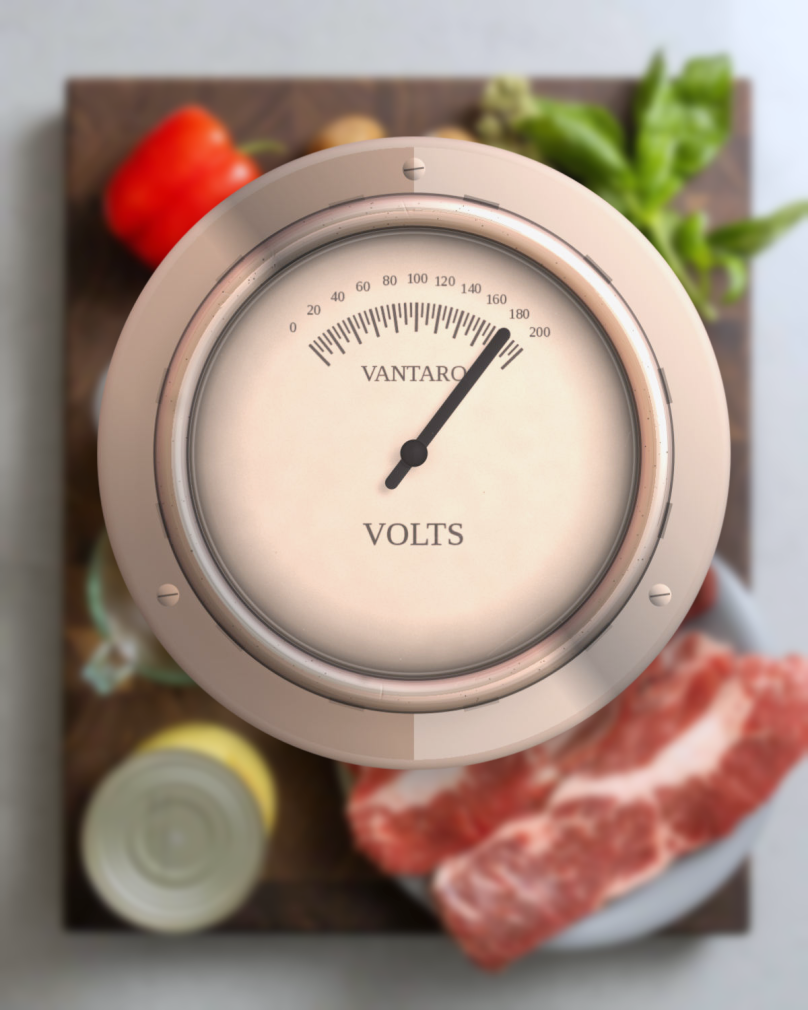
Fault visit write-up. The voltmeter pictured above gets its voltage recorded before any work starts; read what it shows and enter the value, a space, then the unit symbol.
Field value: 180 V
